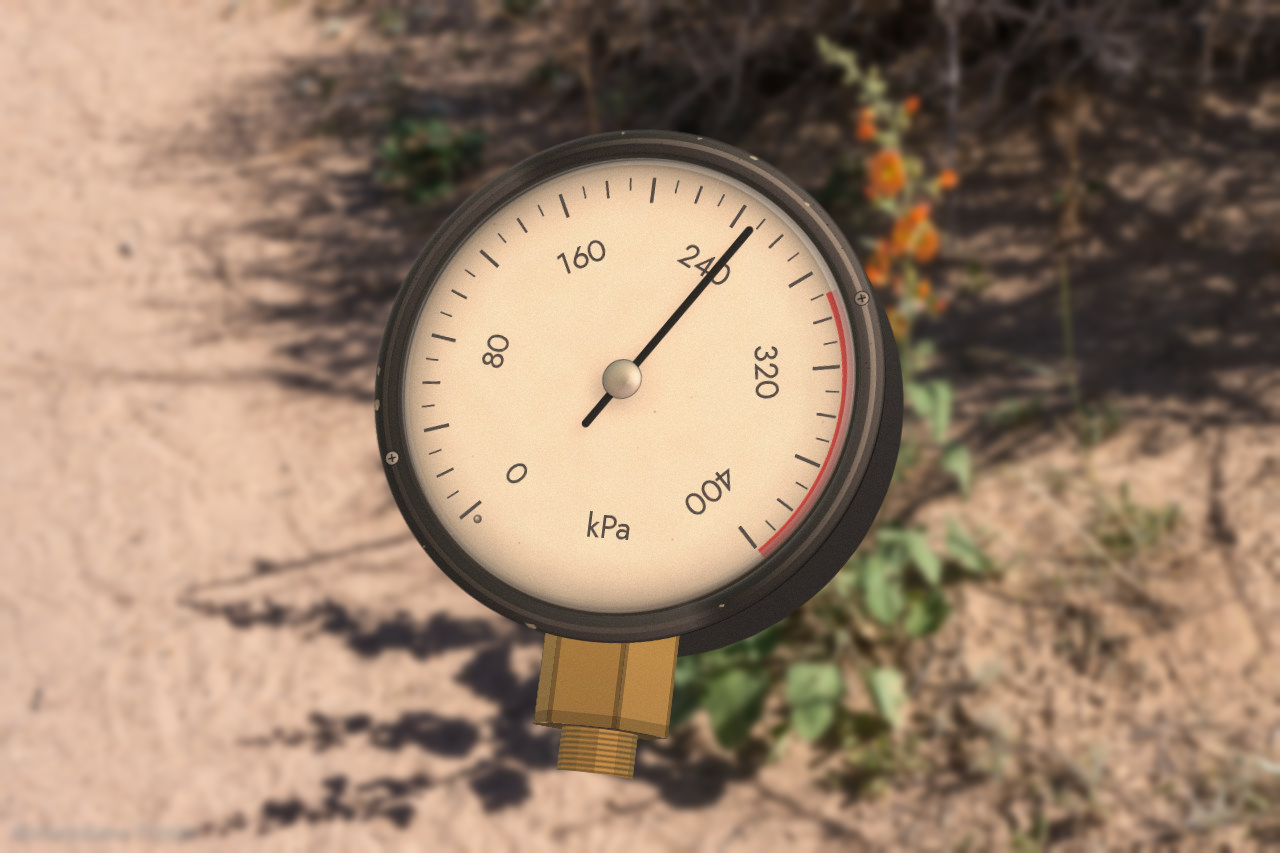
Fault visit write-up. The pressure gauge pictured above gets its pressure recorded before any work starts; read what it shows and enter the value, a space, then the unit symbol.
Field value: 250 kPa
